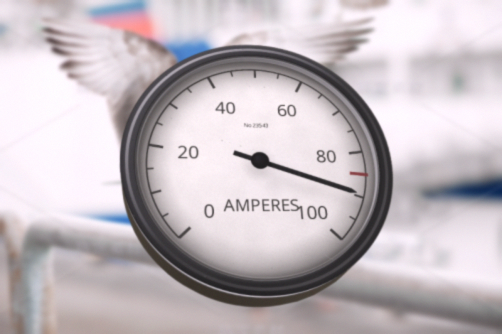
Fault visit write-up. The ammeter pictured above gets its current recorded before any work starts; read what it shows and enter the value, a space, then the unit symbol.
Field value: 90 A
